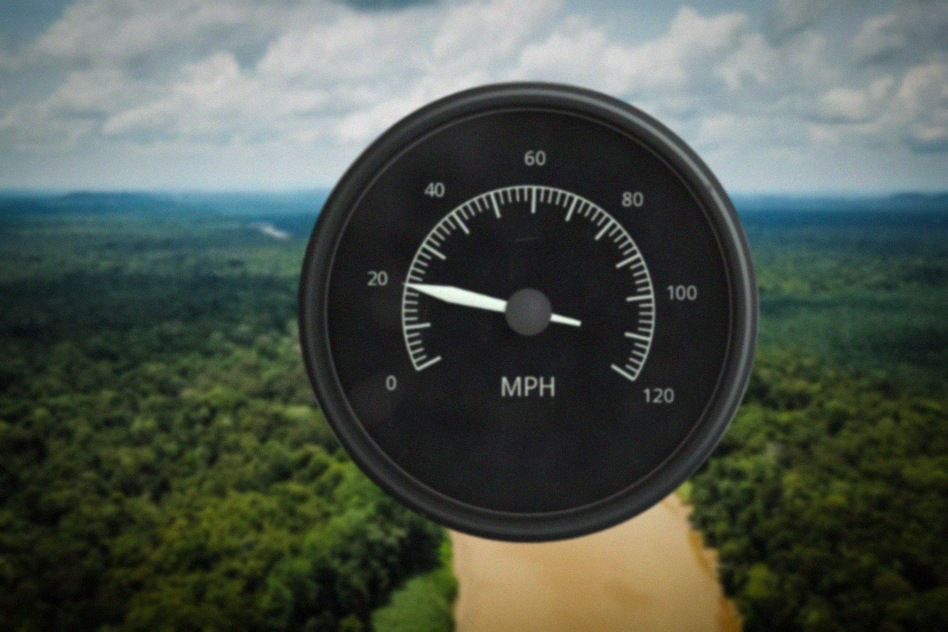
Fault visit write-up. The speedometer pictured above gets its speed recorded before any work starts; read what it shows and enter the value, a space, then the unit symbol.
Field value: 20 mph
